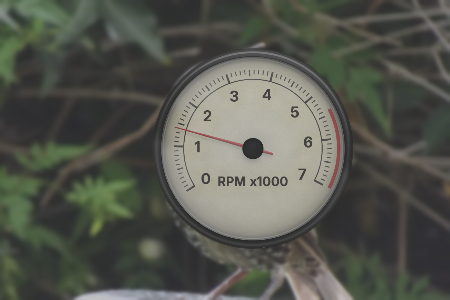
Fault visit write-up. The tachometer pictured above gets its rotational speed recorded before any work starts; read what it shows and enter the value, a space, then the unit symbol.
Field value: 1400 rpm
